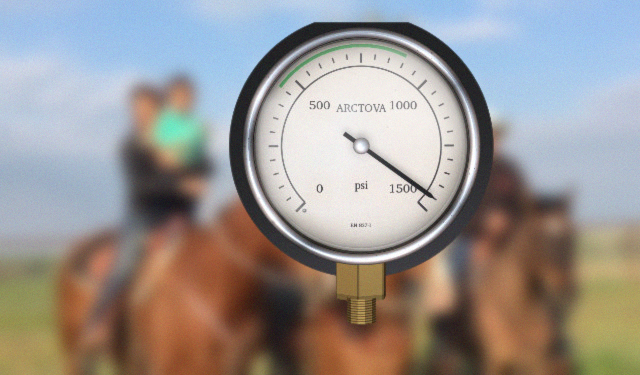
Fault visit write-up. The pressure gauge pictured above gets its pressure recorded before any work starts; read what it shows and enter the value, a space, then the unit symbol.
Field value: 1450 psi
